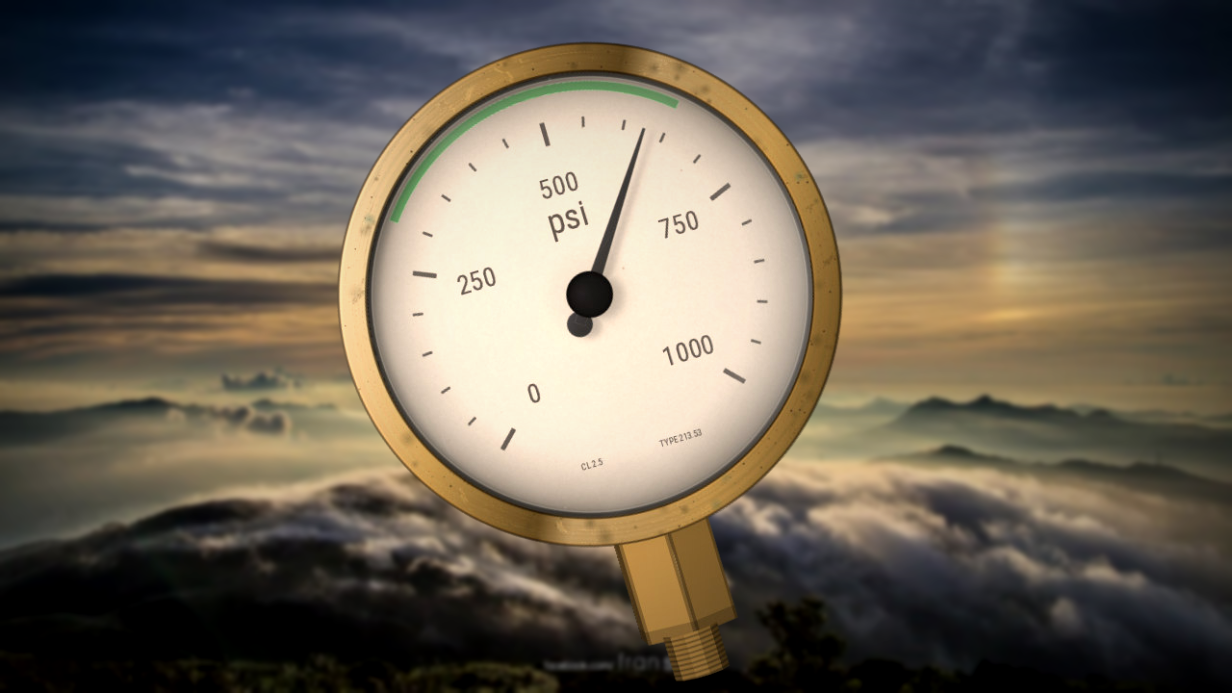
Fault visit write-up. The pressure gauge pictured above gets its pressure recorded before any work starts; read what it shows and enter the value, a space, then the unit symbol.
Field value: 625 psi
